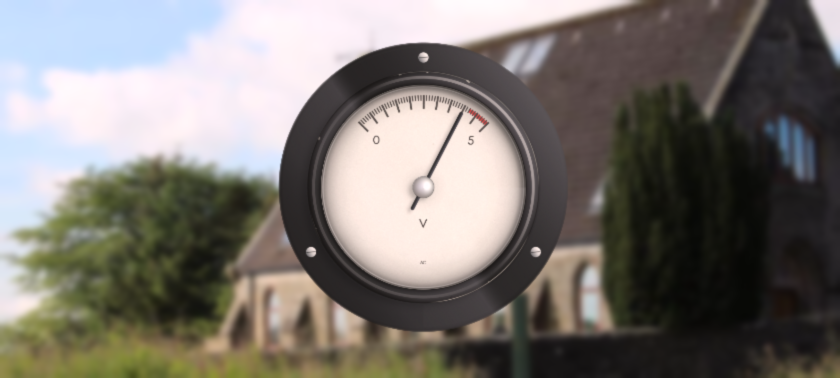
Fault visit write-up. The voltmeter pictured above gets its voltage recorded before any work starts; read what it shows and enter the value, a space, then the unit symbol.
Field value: 4 V
